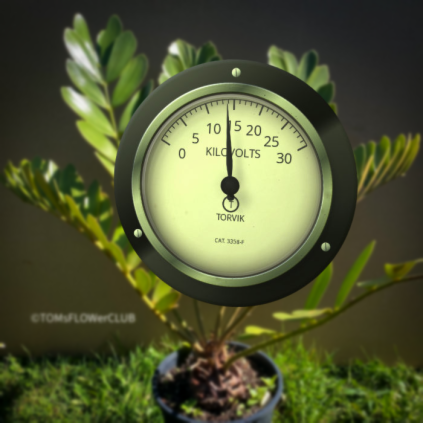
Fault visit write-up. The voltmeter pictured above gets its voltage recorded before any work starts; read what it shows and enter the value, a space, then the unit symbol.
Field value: 14 kV
